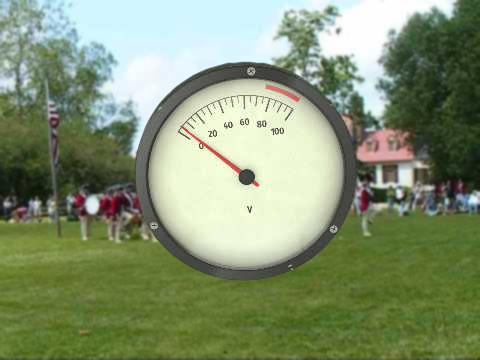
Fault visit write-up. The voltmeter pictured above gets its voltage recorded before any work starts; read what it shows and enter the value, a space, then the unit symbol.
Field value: 5 V
